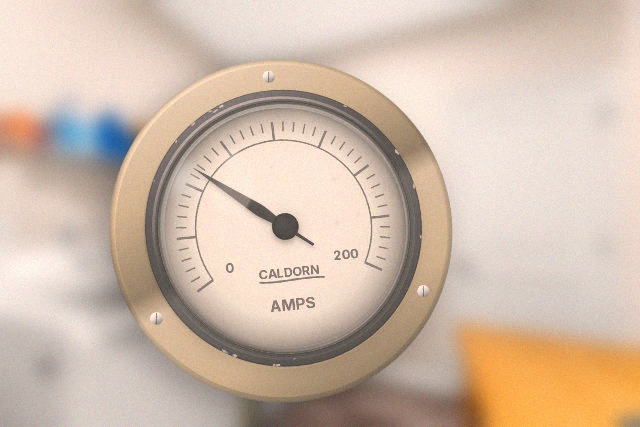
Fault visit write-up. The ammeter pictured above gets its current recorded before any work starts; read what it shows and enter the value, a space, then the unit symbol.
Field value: 57.5 A
